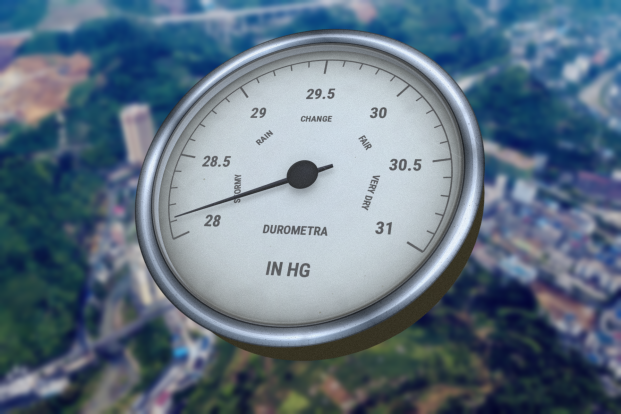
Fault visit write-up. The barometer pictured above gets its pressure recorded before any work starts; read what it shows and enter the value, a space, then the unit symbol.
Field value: 28.1 inHg
